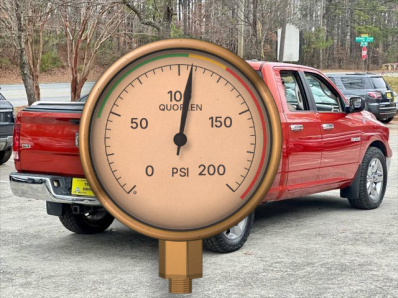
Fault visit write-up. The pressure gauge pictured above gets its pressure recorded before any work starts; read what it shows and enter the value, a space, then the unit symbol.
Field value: 107.5 psi
